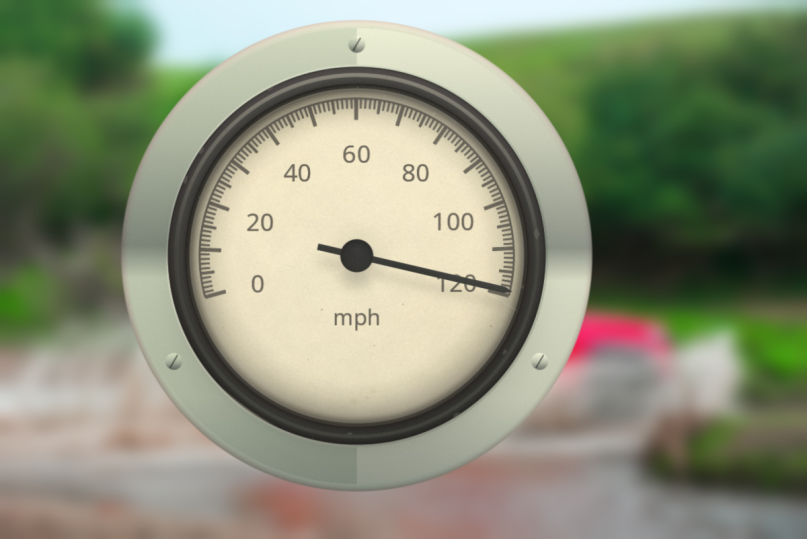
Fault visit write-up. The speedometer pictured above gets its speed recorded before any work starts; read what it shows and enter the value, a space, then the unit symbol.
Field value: 119 mph
